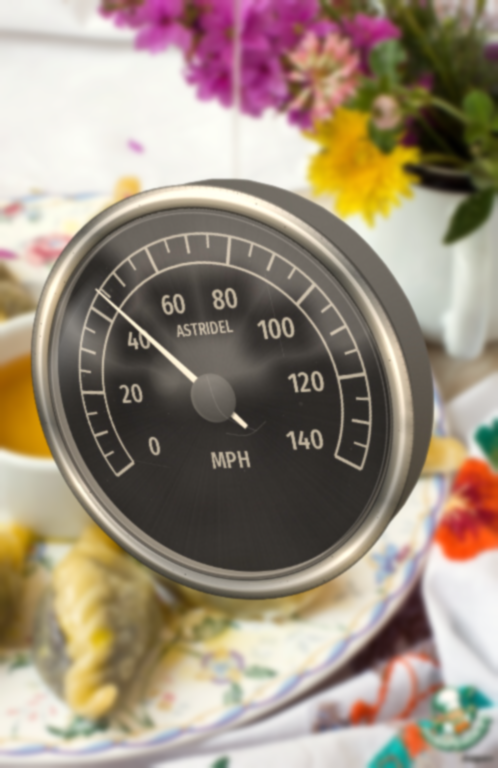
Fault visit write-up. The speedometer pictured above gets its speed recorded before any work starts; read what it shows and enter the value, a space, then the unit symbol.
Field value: 45 mph
